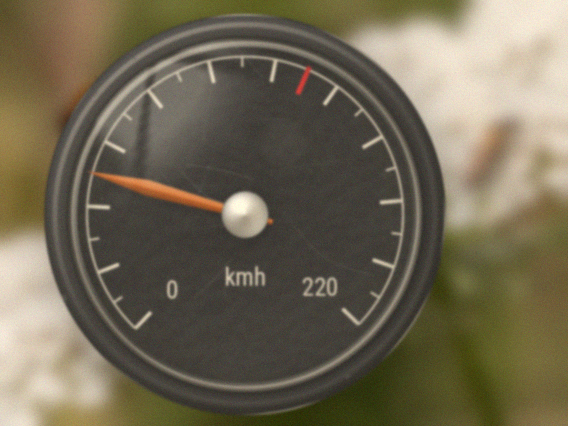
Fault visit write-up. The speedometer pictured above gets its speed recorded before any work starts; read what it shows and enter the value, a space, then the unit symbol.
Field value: 50 km/h
